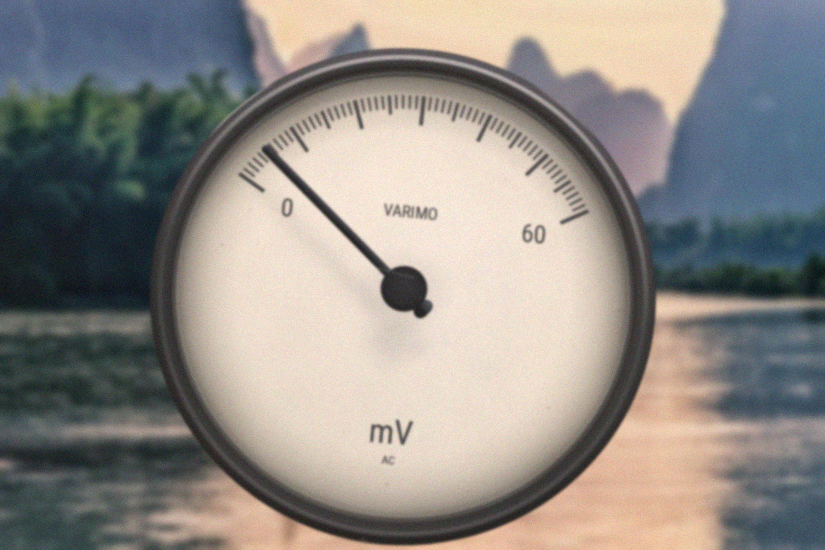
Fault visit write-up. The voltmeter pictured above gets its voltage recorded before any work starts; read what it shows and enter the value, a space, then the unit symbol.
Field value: 5 mV
